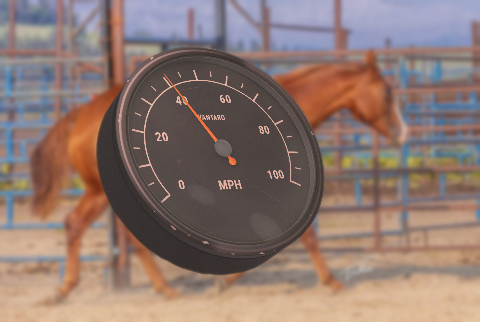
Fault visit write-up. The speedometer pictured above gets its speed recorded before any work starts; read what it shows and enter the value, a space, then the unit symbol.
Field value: 40 mph
